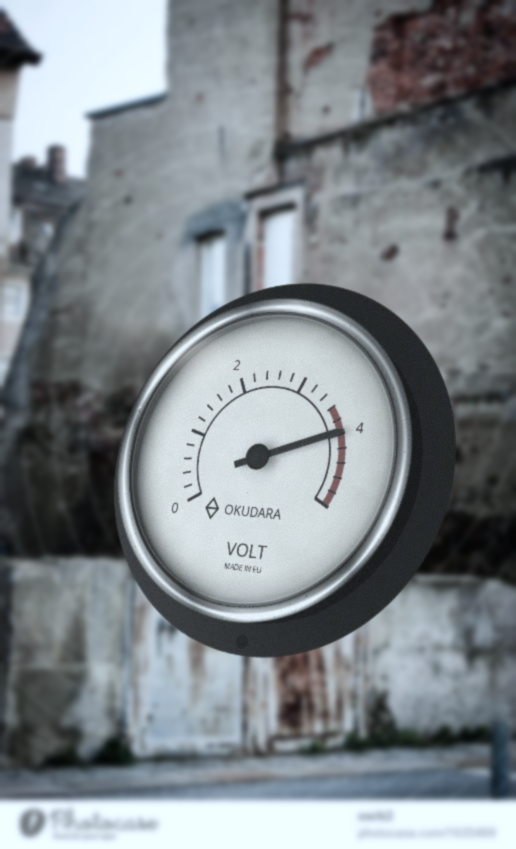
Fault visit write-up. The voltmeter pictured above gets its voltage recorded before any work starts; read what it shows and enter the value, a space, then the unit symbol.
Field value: 4 V
